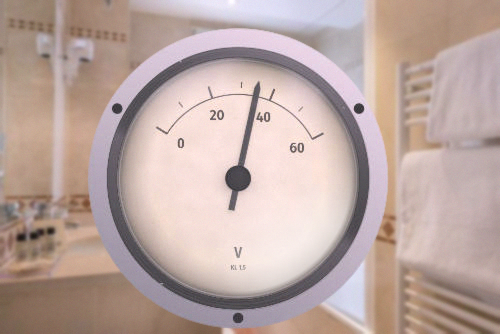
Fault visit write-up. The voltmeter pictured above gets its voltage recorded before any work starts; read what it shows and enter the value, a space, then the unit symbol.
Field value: 35 V
